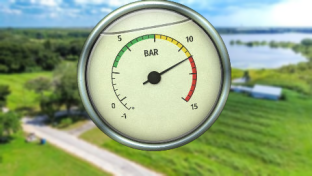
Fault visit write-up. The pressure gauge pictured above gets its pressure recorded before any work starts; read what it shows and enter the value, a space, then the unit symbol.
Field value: 11 bar
